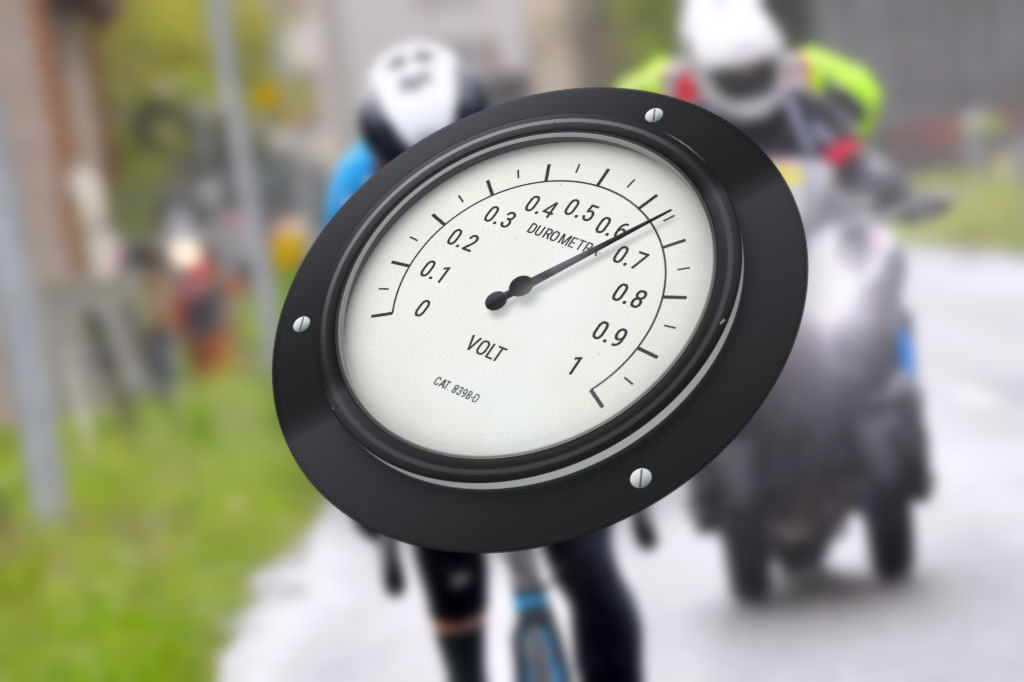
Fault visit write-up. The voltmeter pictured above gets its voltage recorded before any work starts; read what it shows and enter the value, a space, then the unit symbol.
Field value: 0.65 V
